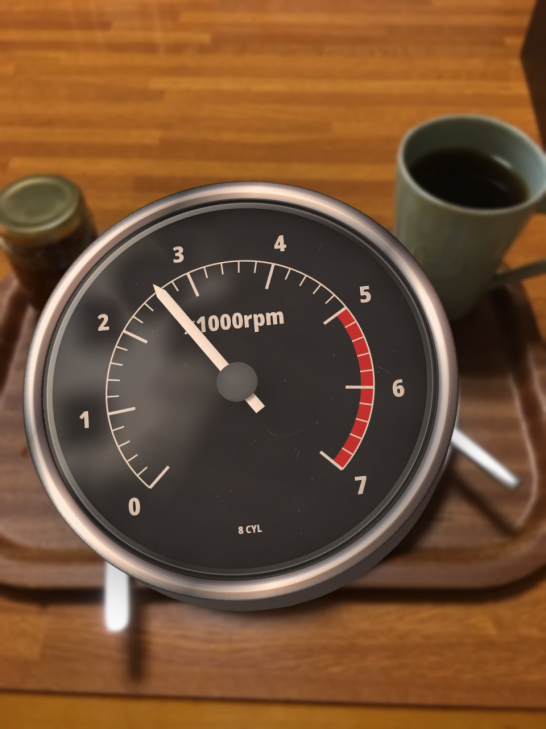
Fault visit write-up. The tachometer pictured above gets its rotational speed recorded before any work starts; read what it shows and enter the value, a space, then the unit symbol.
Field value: 2600 rpm
